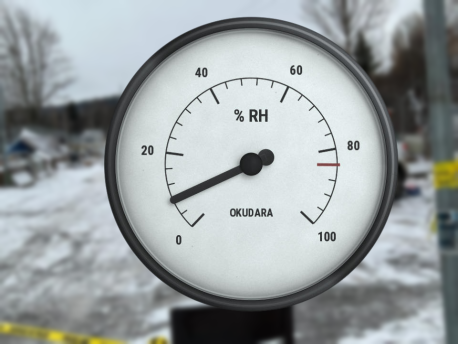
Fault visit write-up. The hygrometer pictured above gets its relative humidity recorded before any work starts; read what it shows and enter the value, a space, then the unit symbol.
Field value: 8 %
